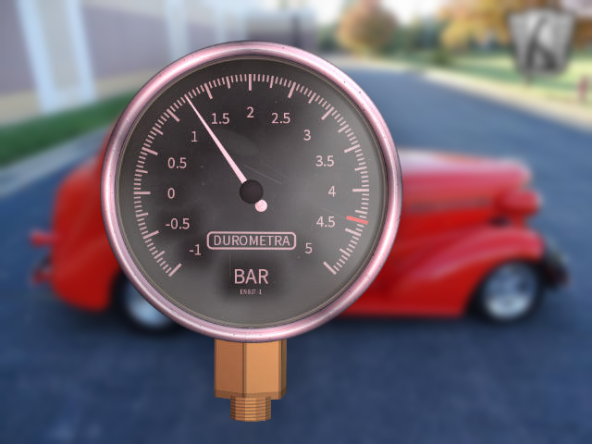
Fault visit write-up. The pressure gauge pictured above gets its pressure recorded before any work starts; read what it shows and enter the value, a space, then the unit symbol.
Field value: 1.25 bar
